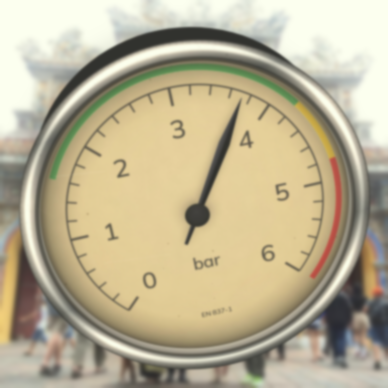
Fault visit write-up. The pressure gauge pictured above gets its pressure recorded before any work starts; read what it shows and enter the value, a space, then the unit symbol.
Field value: 3.7 bar
